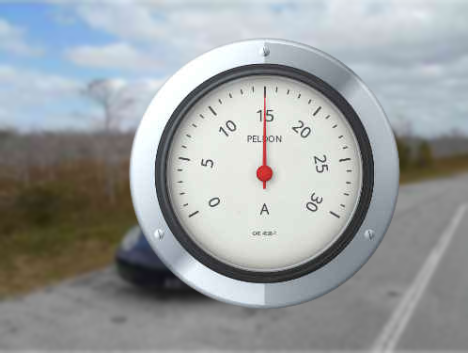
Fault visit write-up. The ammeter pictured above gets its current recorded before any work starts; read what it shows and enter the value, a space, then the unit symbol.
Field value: 15 A
